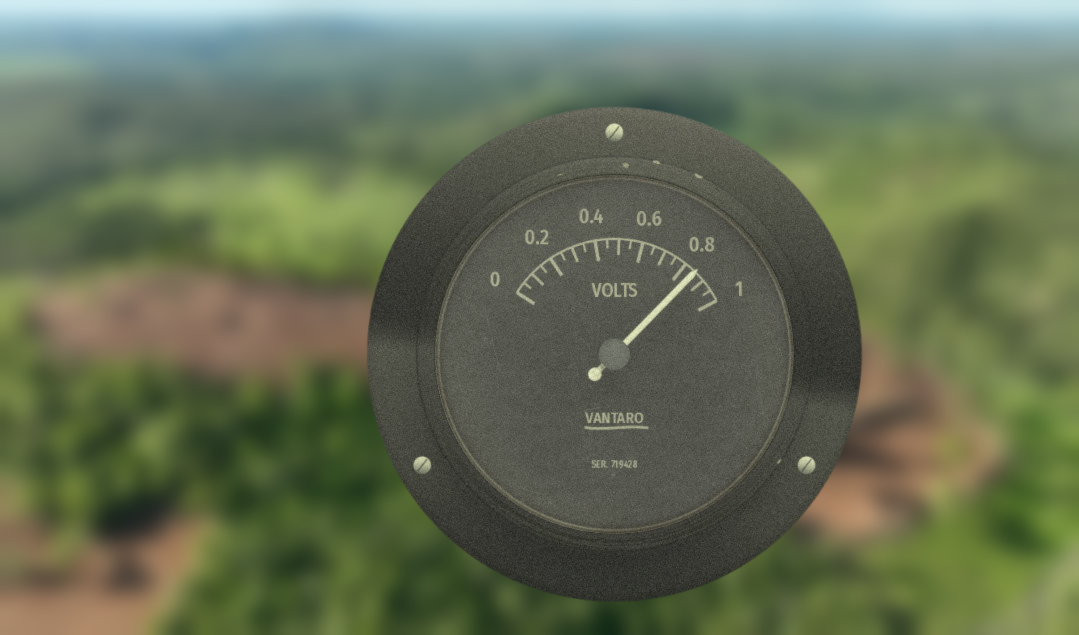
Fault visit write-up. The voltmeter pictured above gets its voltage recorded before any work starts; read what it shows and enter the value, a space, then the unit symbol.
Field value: 0.85 V
